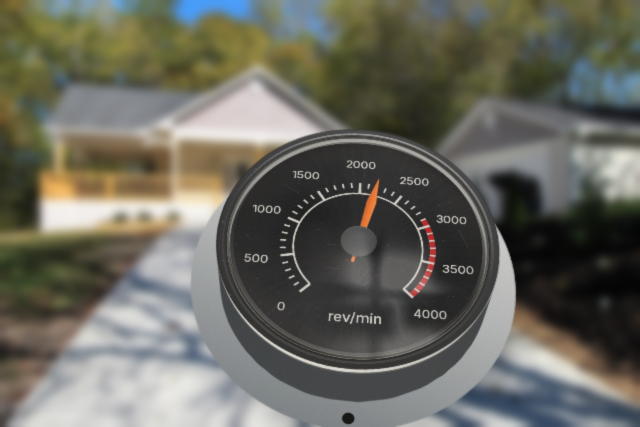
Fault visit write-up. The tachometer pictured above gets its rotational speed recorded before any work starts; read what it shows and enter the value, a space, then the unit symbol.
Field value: 2200 rpm
